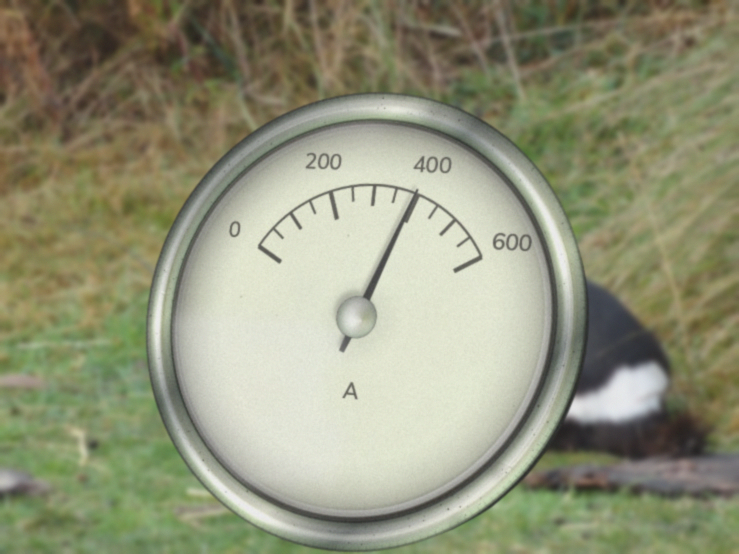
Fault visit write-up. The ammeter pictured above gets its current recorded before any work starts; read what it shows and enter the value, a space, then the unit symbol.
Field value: 400 A
